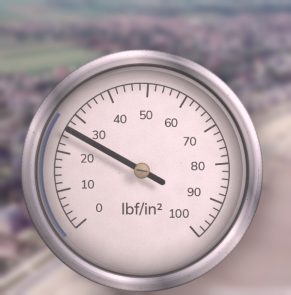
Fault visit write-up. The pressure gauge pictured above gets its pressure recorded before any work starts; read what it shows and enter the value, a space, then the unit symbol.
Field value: 26 psi
